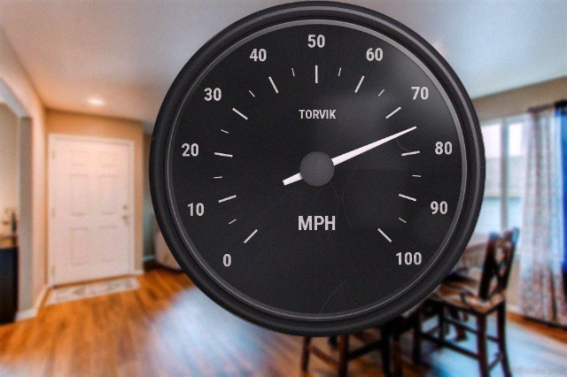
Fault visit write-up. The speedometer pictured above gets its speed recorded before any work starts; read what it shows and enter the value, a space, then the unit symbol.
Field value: 75 mph
